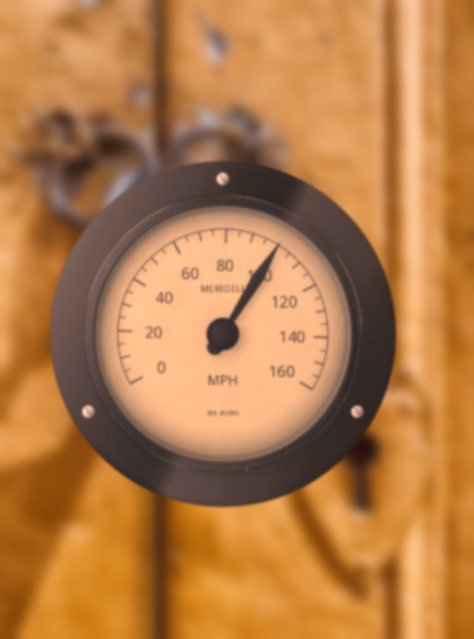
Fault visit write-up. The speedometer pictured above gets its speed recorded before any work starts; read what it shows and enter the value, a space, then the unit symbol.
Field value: 100 mph
